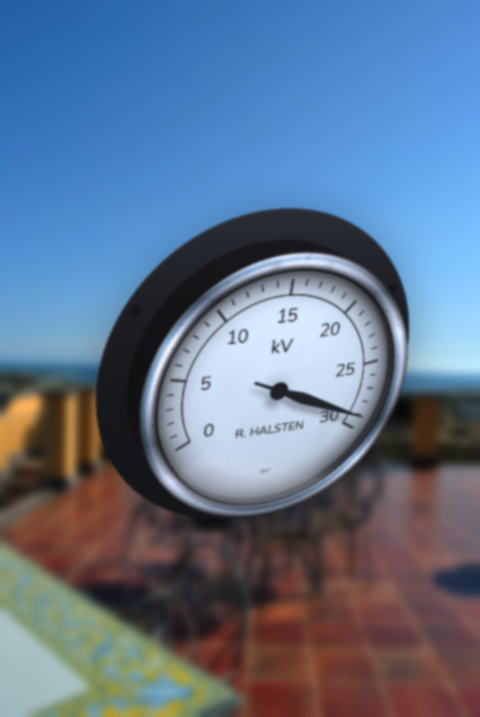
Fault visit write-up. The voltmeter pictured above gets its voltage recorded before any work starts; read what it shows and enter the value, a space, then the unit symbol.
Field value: 29 kV
